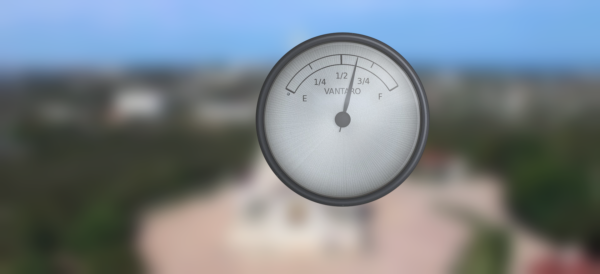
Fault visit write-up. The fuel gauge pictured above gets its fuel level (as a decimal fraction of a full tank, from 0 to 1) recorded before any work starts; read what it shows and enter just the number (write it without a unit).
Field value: 0.625
